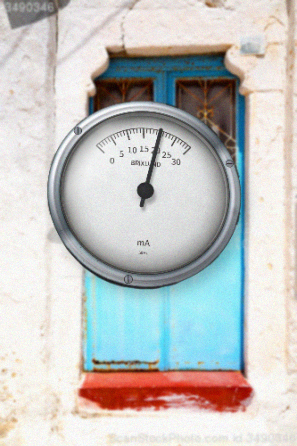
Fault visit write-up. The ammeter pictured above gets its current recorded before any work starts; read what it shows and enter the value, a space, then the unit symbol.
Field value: 20 mA
